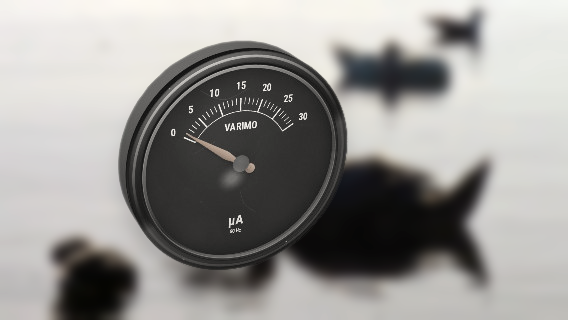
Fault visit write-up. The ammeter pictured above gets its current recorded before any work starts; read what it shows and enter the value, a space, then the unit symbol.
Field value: 1 µA
